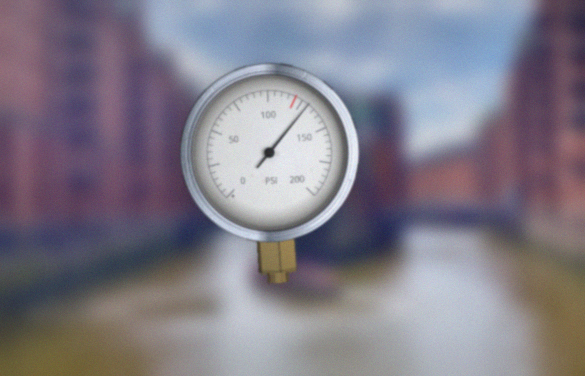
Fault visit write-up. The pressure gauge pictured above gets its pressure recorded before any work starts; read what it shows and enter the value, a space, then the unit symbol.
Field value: 130 psi
